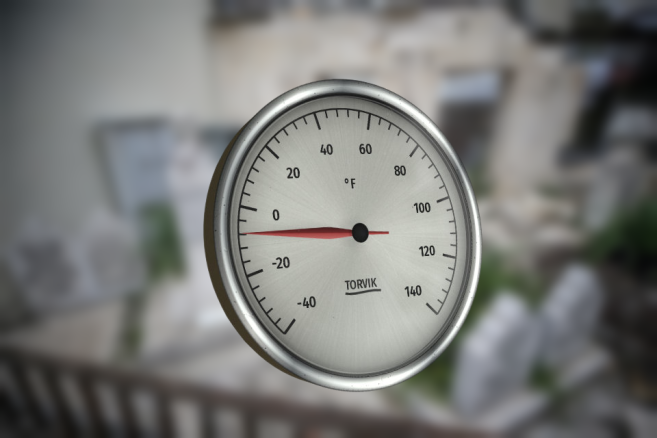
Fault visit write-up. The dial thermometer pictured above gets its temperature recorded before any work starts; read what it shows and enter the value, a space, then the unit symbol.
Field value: -8 °F
